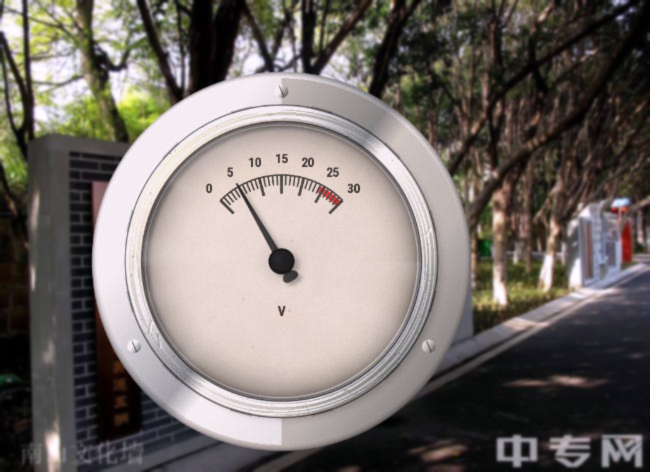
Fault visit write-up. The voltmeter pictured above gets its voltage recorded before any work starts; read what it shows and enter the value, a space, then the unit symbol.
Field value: 5 V
